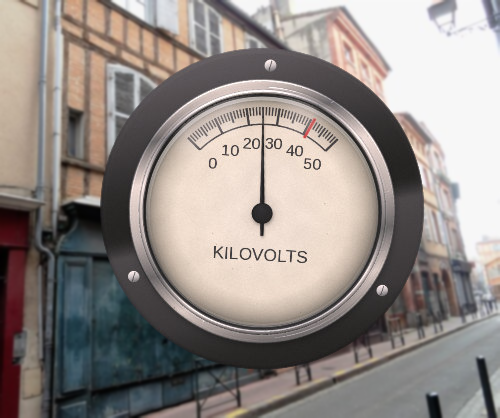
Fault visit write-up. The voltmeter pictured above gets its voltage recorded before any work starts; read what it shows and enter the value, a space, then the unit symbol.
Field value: 25 kV
